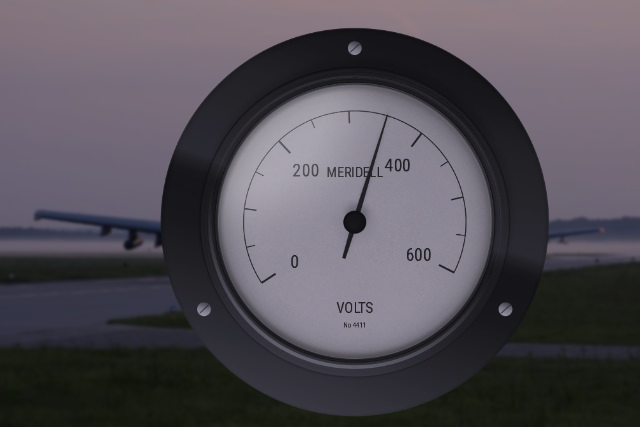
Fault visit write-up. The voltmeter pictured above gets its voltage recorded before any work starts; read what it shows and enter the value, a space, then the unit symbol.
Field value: 350 V
